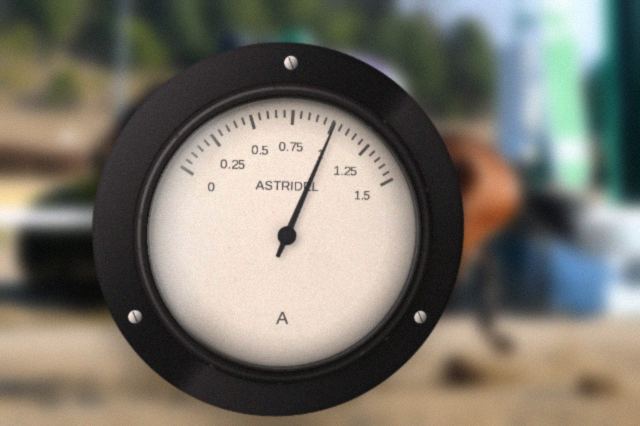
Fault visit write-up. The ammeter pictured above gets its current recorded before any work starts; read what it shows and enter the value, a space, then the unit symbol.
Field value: 1 A
